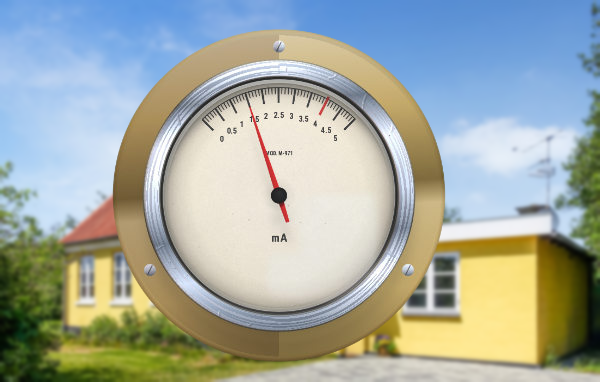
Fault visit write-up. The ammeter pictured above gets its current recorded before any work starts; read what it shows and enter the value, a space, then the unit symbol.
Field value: 1.5 mA
